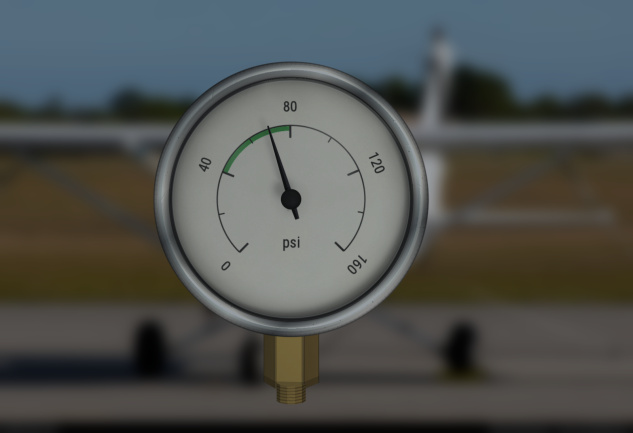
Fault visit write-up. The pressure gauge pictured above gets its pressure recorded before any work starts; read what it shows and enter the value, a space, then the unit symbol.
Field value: 70 psi
